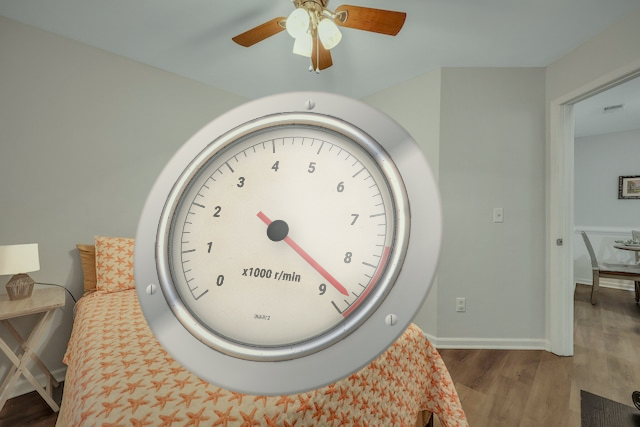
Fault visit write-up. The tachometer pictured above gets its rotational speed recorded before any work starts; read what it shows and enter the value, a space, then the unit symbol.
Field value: 8700 rpm
